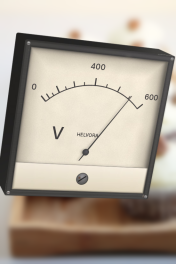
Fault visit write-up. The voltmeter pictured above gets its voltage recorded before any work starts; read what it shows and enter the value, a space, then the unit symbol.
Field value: 550 V
